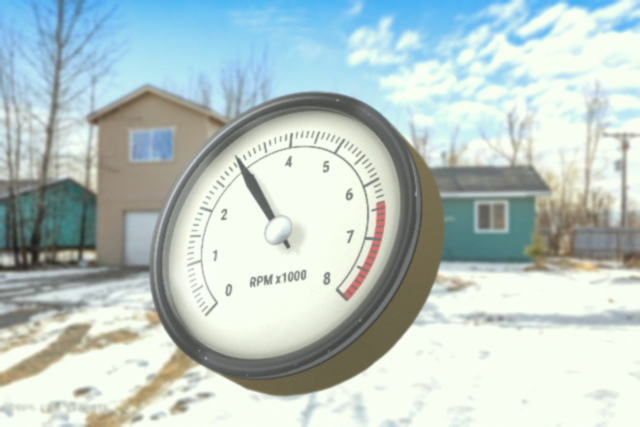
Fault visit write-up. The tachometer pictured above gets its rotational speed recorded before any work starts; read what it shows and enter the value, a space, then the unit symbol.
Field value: 3000 rpm
